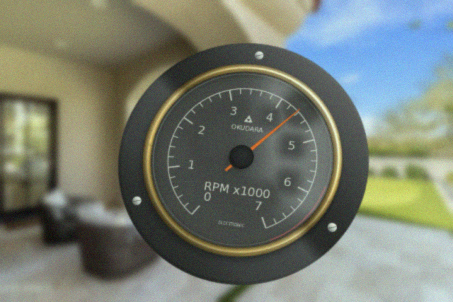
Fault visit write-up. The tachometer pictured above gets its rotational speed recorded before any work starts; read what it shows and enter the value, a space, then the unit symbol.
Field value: 4400 rpm
